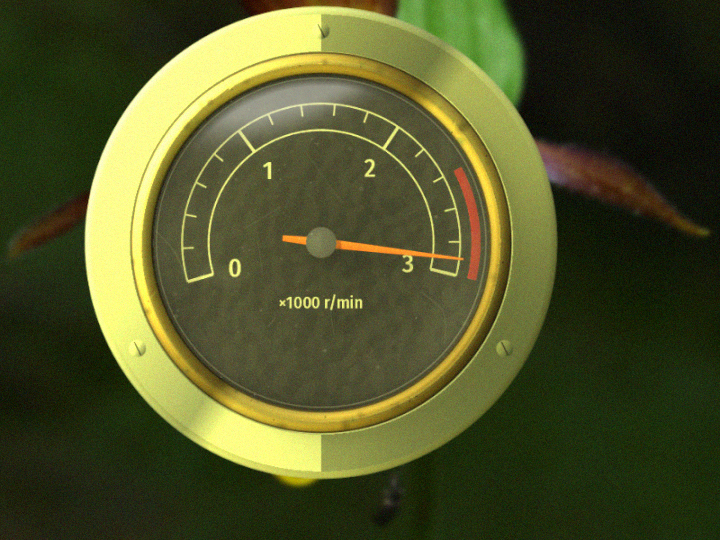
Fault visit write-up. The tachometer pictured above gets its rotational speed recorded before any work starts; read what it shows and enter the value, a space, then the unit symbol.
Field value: 2900 rpm
